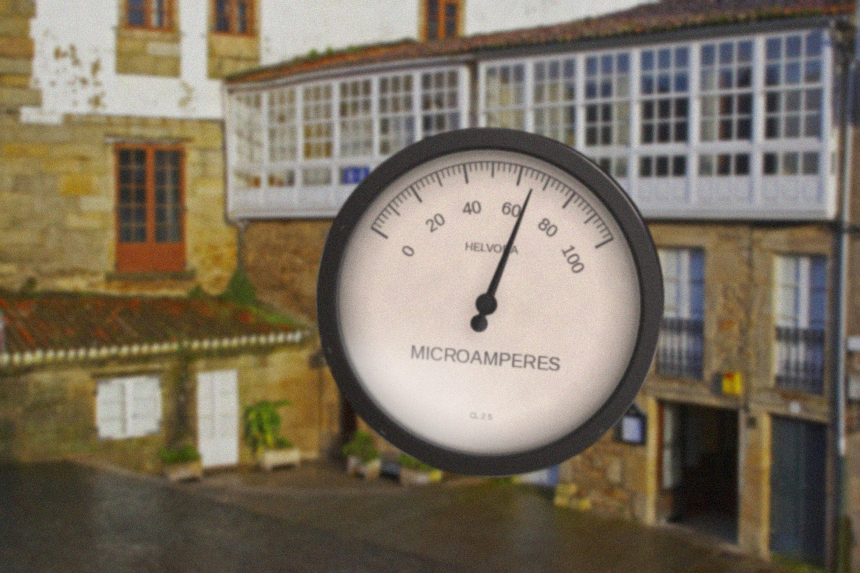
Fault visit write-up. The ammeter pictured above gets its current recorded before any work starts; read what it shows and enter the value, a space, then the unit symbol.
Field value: 66 µA
